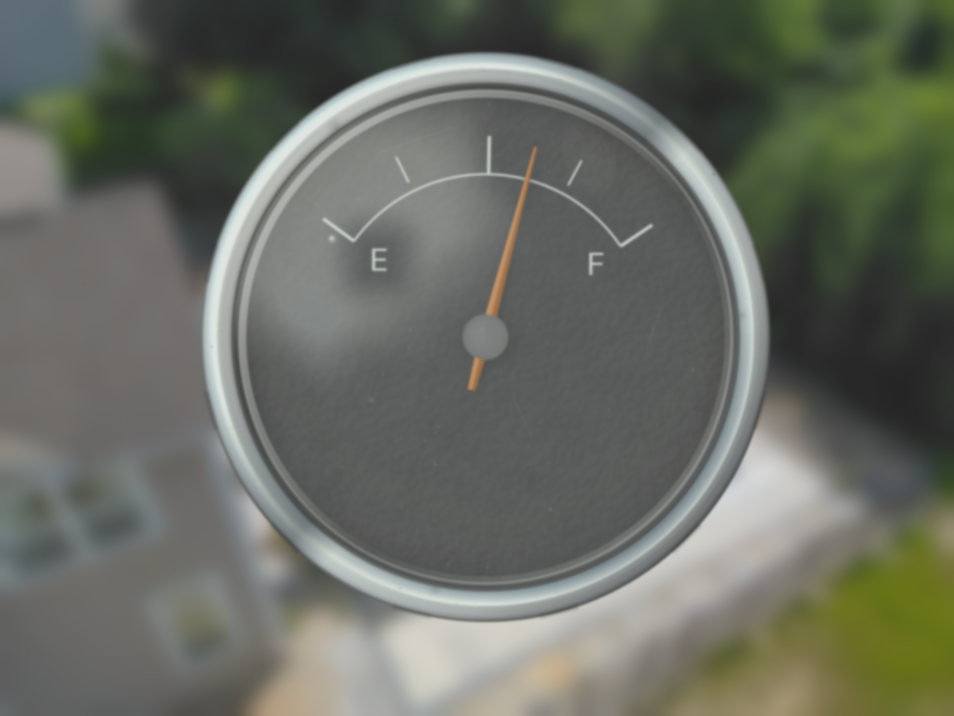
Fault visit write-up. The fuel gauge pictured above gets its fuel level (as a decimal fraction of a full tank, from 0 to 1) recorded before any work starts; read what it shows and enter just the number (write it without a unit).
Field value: 0.625
